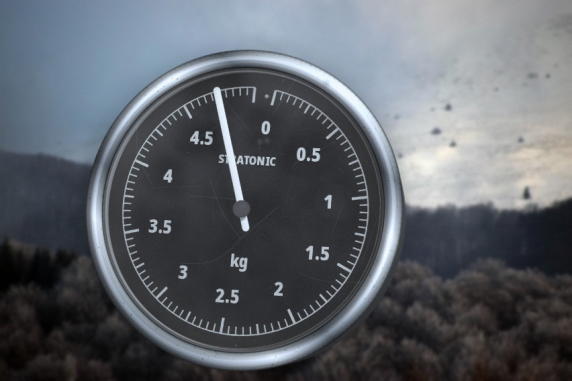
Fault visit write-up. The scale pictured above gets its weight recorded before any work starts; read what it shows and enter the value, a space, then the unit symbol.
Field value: 4.75 kg
